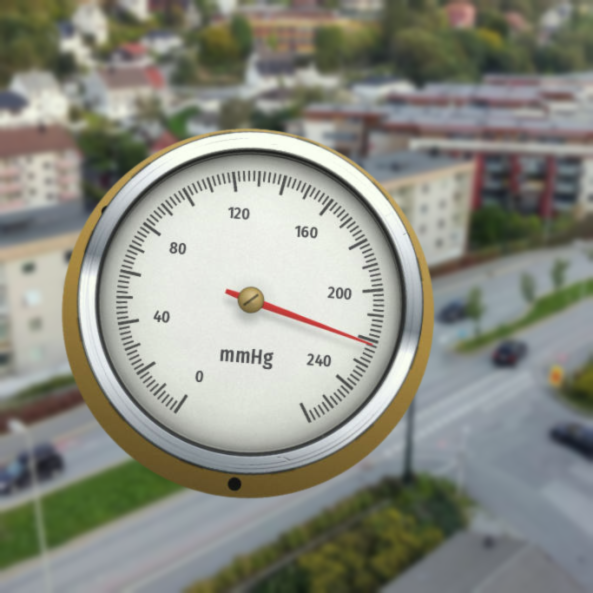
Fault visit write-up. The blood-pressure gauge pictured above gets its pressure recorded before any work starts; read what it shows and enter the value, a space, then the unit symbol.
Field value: 222 mmHg
